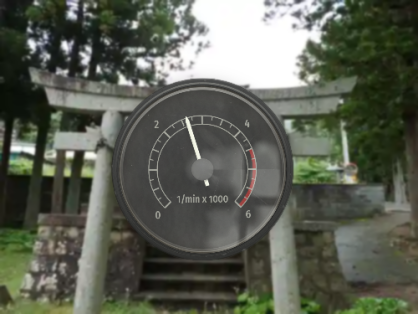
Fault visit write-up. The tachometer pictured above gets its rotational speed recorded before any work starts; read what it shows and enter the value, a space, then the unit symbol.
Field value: 2625 rpm
